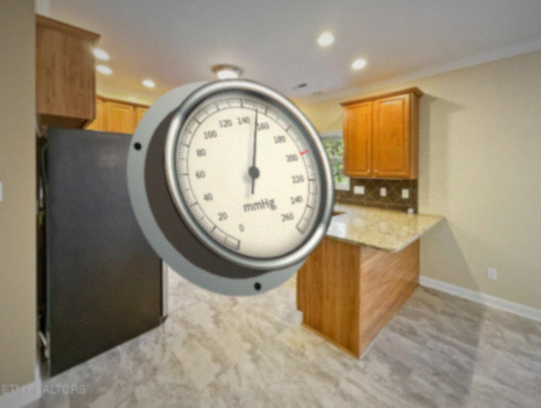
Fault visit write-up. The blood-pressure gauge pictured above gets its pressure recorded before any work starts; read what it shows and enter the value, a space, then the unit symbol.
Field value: 150 mmHg
